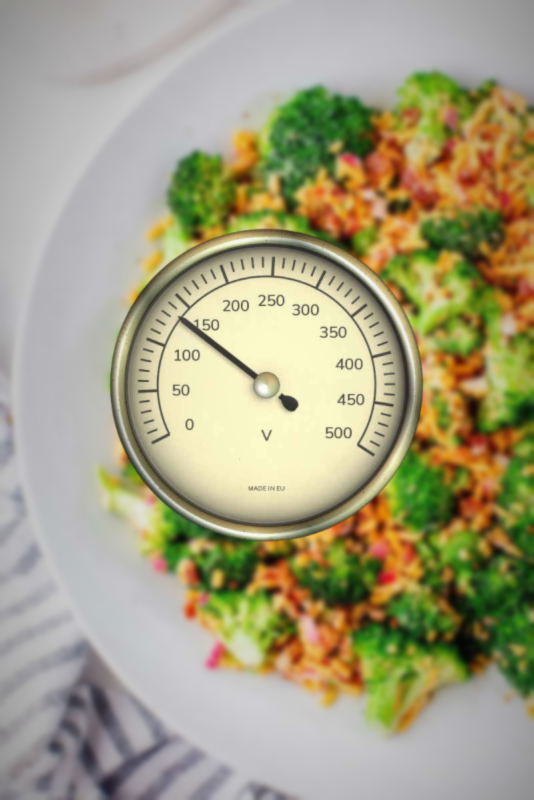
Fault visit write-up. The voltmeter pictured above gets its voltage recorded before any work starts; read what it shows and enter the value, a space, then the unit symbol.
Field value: 135 V
